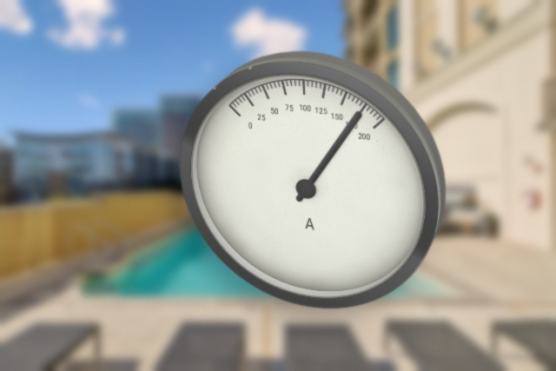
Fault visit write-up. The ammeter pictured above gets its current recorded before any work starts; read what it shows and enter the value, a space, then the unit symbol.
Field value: 175 A
